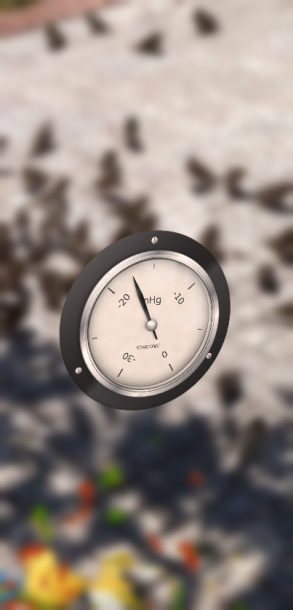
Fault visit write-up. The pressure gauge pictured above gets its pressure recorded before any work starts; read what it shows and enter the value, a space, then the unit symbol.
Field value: -17.5 inHg
